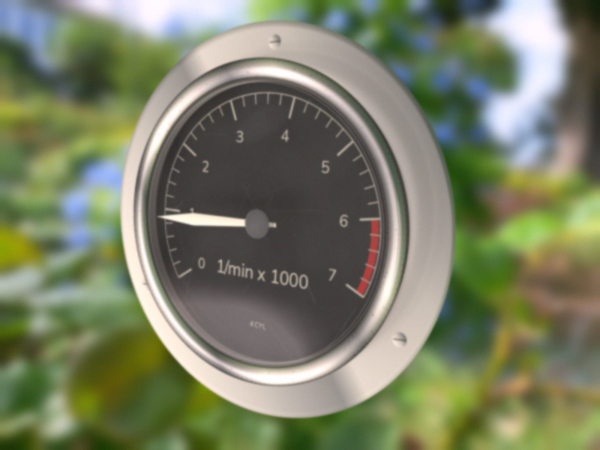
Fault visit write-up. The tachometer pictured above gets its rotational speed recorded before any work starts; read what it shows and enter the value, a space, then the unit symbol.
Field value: 900 rpm
